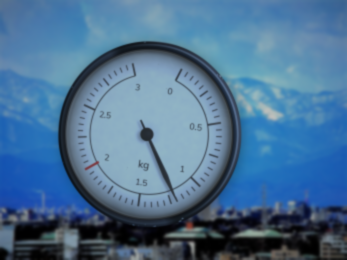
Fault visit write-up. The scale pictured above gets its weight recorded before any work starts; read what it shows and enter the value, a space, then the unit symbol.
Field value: 1.2 kg
